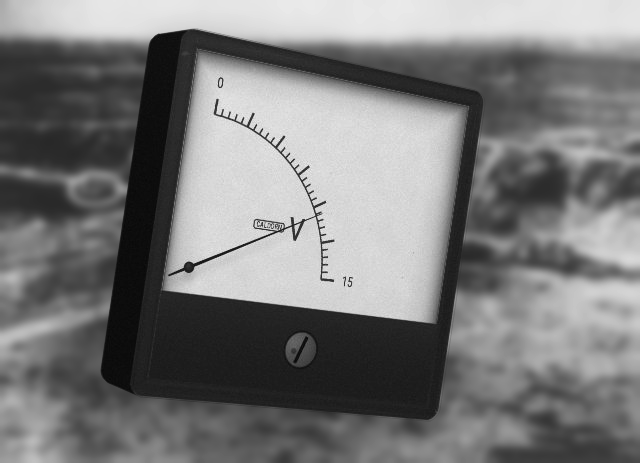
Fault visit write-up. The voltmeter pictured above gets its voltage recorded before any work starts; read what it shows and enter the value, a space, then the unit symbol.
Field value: 10.5 V
